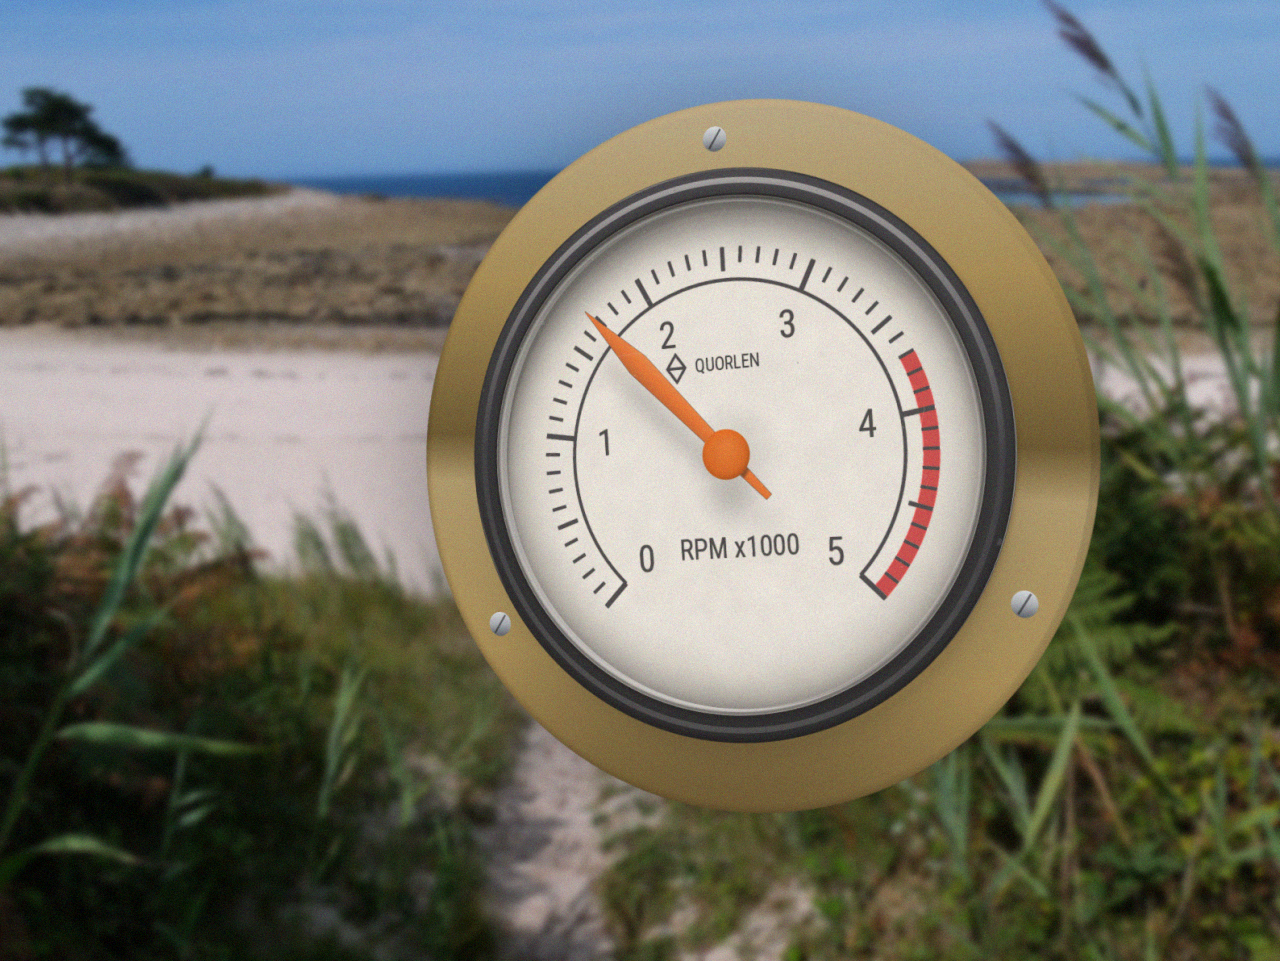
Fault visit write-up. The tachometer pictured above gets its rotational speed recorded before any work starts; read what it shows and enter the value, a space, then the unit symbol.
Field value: 1700 rpm
